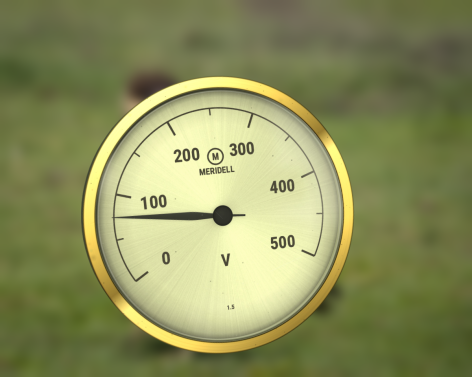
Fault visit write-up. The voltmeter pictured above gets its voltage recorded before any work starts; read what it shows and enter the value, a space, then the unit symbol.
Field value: 75 V
